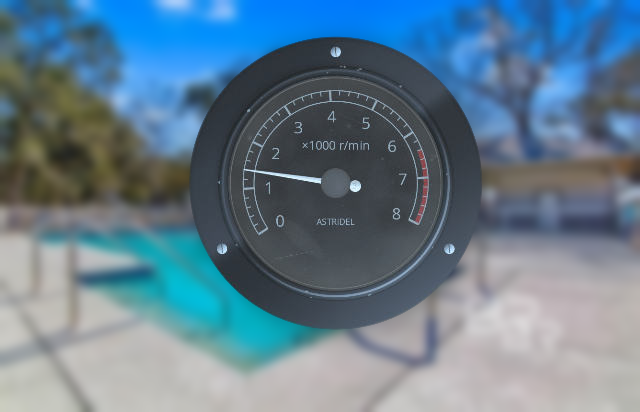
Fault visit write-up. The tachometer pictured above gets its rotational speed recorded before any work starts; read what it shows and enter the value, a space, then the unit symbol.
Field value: 1400 rpm
